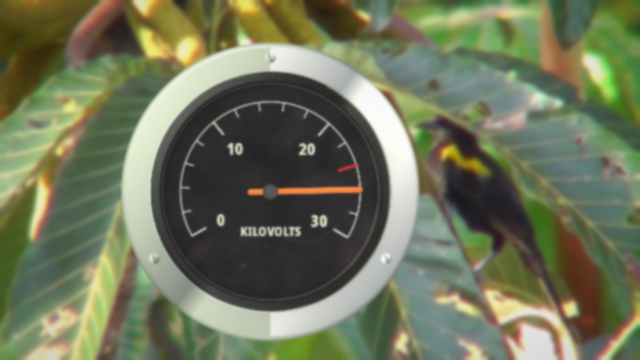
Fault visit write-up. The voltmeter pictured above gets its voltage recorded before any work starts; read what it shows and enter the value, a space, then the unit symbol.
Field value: 26 kV
